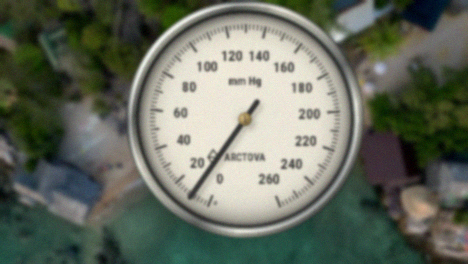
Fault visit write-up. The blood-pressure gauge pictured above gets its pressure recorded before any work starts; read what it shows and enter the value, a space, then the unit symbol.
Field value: 10 mmHg
